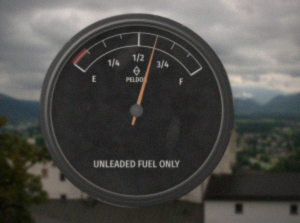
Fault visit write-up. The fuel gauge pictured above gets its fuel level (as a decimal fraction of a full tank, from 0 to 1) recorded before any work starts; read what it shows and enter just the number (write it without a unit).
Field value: 0.625
